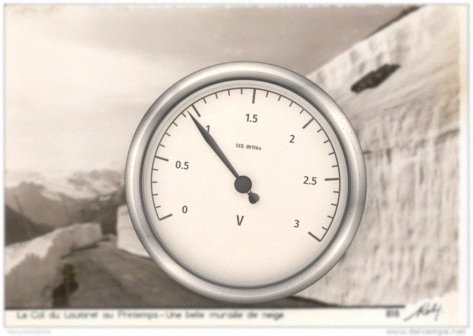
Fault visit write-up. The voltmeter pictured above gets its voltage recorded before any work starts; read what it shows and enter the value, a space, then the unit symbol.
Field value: 0.95 V
